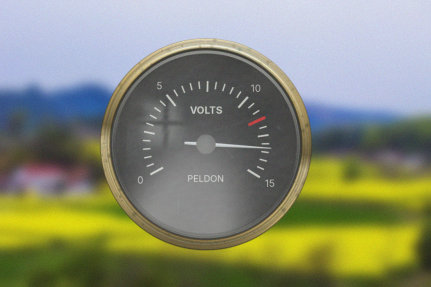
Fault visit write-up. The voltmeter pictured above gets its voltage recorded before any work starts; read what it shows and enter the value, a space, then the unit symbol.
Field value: 13.25 V
